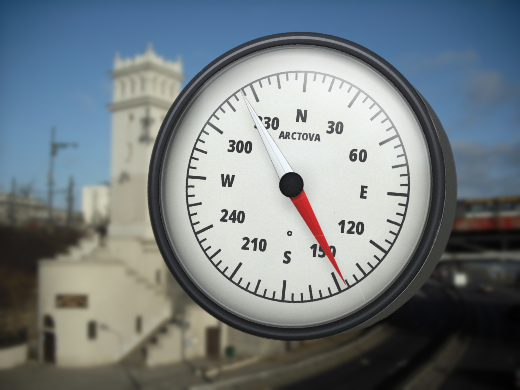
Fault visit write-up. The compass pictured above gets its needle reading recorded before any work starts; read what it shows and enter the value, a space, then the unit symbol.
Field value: 145 °
